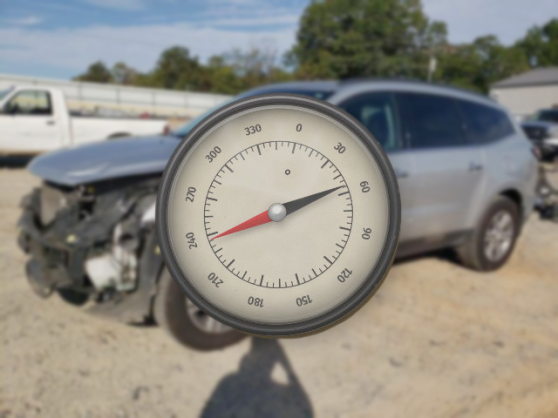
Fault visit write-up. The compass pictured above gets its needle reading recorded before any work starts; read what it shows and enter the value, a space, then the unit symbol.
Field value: 235 °
